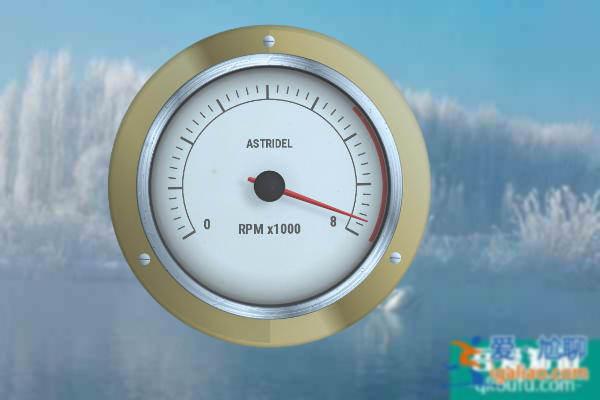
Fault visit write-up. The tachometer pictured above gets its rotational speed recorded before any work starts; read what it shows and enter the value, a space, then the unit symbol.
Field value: 7700 rpm
